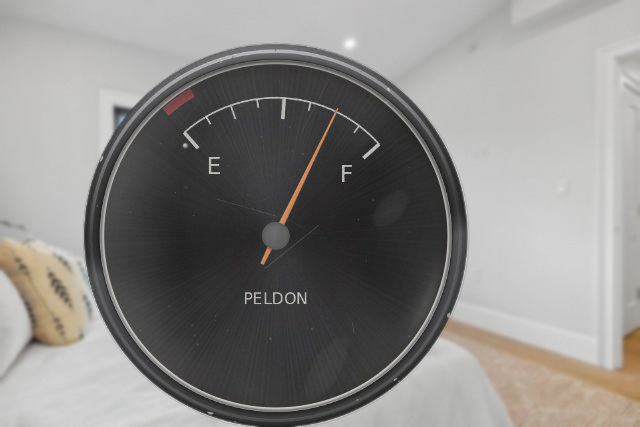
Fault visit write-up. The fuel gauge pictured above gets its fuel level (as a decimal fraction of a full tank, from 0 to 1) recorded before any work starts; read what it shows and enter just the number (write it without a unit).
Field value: 0.75
